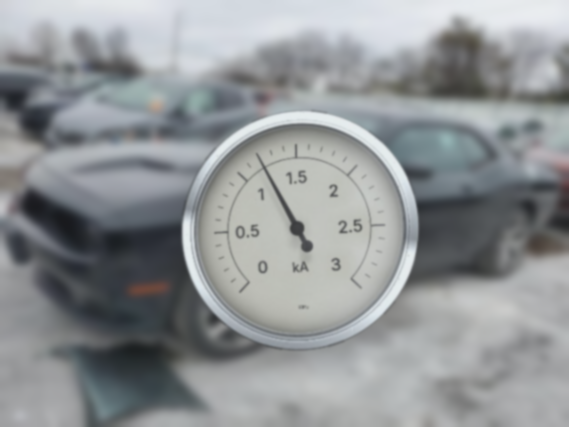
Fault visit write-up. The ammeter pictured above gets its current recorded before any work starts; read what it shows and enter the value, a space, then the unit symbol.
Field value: 1.2 kA
